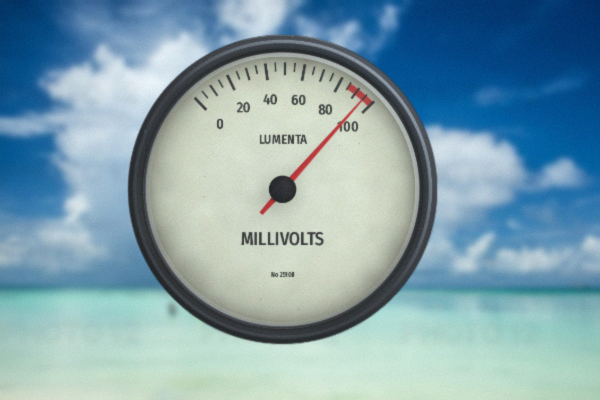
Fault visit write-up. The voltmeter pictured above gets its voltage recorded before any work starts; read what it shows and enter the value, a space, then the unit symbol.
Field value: 95 mV
